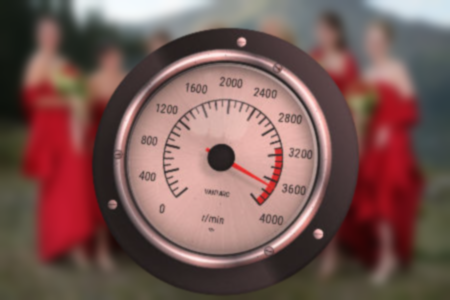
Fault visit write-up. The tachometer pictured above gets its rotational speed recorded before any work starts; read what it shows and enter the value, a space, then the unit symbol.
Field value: 3700 rpm
